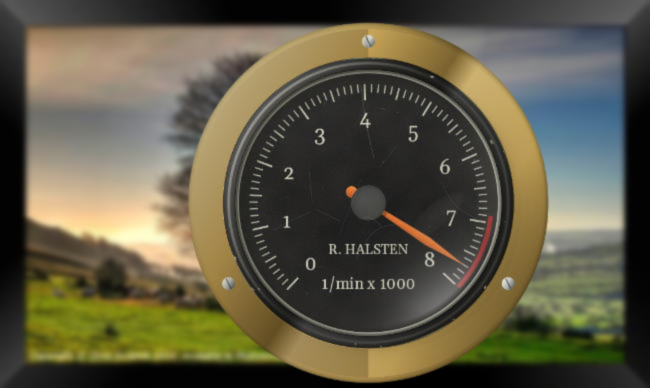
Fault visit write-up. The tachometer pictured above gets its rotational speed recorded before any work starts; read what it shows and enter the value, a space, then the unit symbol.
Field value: 7700 rpm
